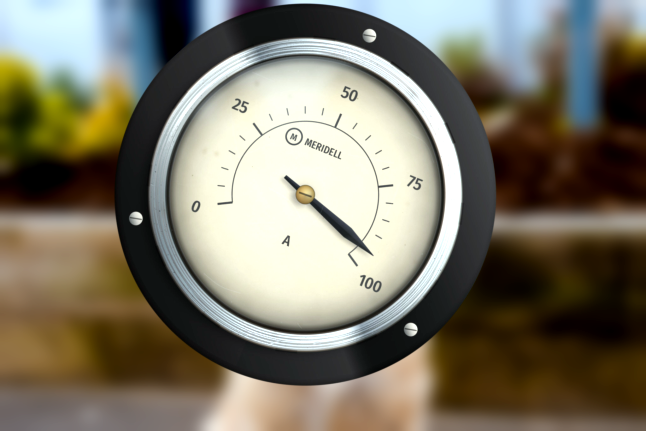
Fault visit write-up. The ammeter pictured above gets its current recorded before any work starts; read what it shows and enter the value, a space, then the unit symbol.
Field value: 95 A
